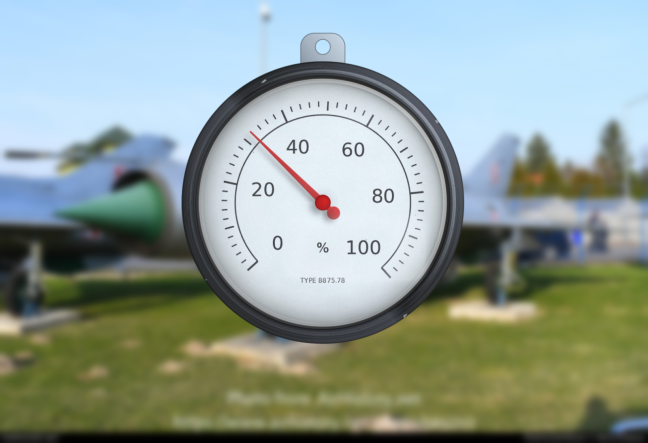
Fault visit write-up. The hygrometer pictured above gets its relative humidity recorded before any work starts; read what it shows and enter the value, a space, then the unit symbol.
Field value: 32 %
